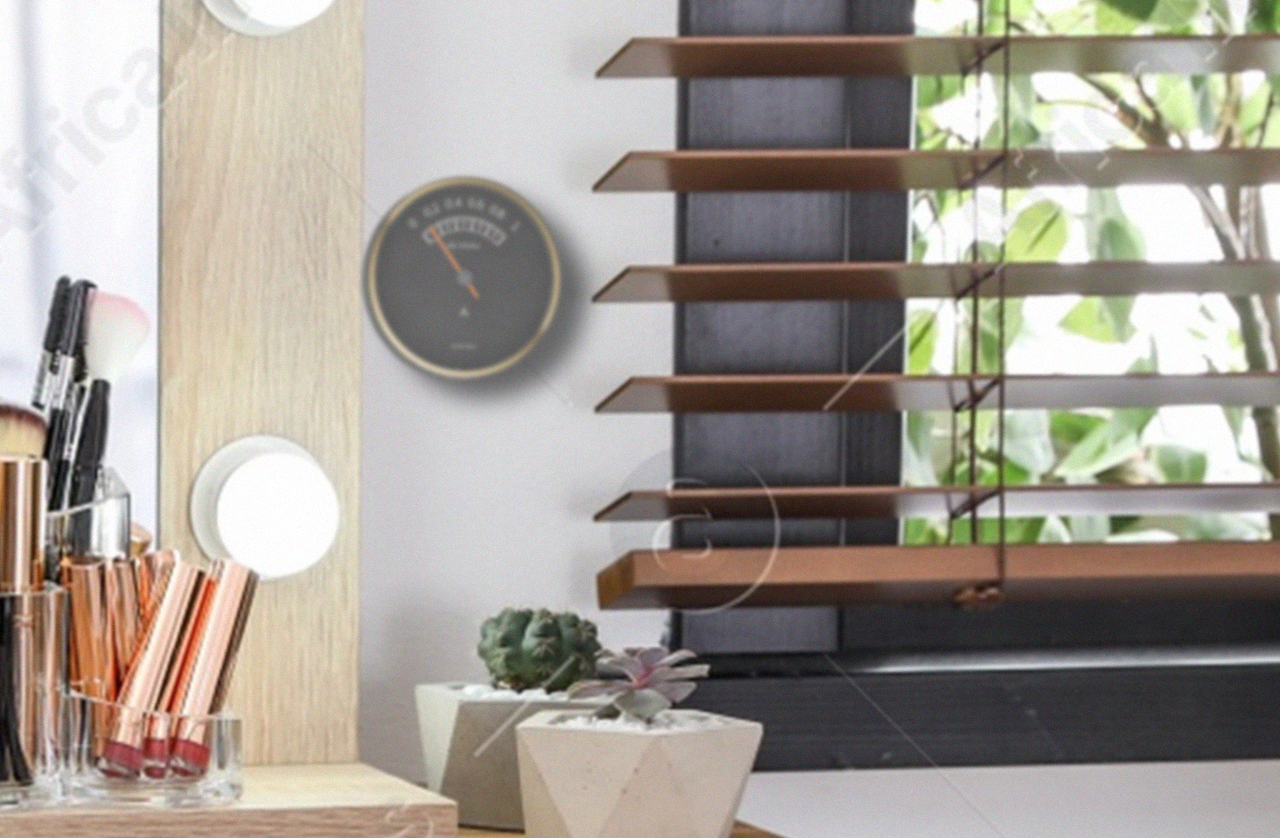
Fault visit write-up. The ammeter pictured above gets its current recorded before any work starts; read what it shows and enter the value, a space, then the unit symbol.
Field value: 0.1 A
